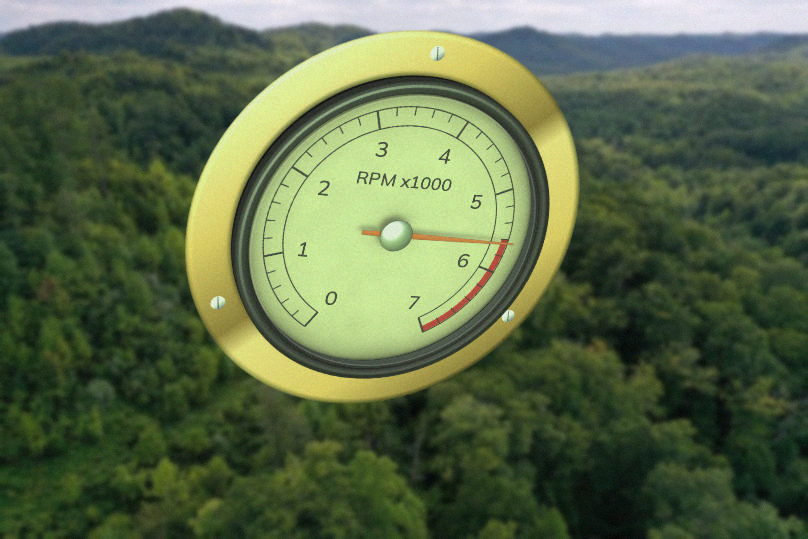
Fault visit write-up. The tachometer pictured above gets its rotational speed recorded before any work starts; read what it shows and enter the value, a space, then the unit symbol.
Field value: 5600 rpm
